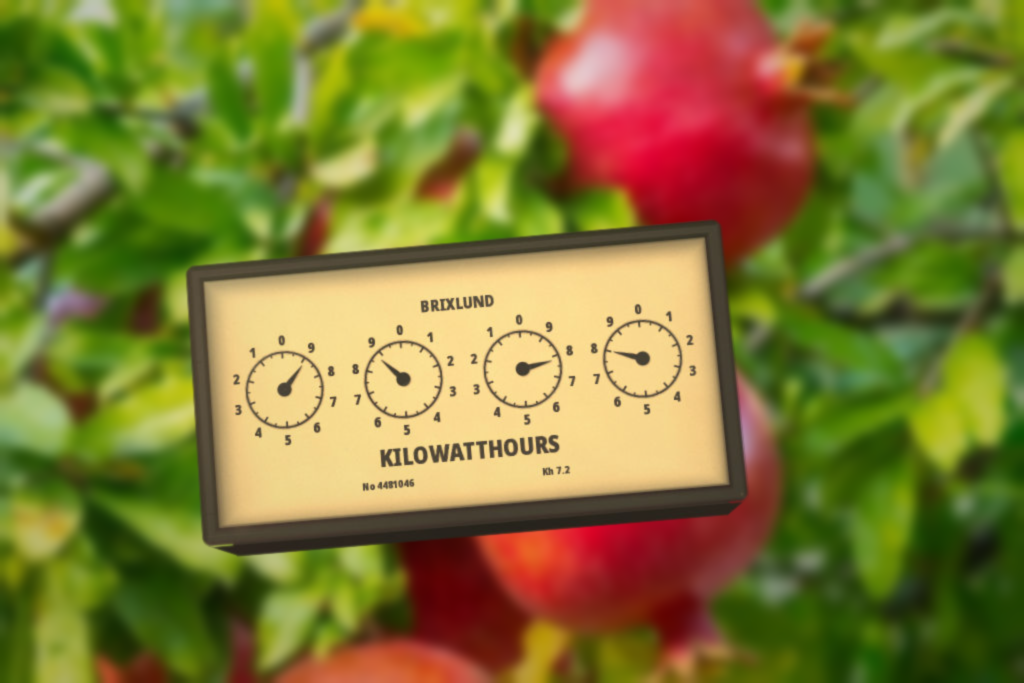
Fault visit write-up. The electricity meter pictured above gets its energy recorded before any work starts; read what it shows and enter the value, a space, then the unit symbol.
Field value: 8878 kWh
